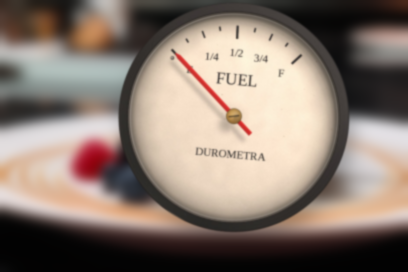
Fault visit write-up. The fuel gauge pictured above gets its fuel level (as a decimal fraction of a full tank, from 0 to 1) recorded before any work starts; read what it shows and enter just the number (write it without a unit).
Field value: 0
